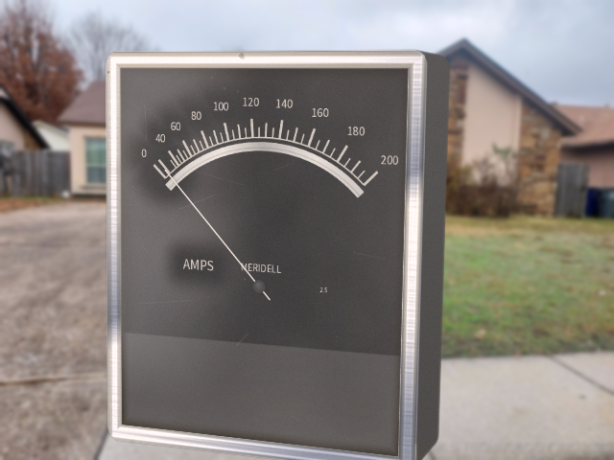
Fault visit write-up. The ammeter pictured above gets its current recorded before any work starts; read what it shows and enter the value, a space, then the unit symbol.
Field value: 20 A
